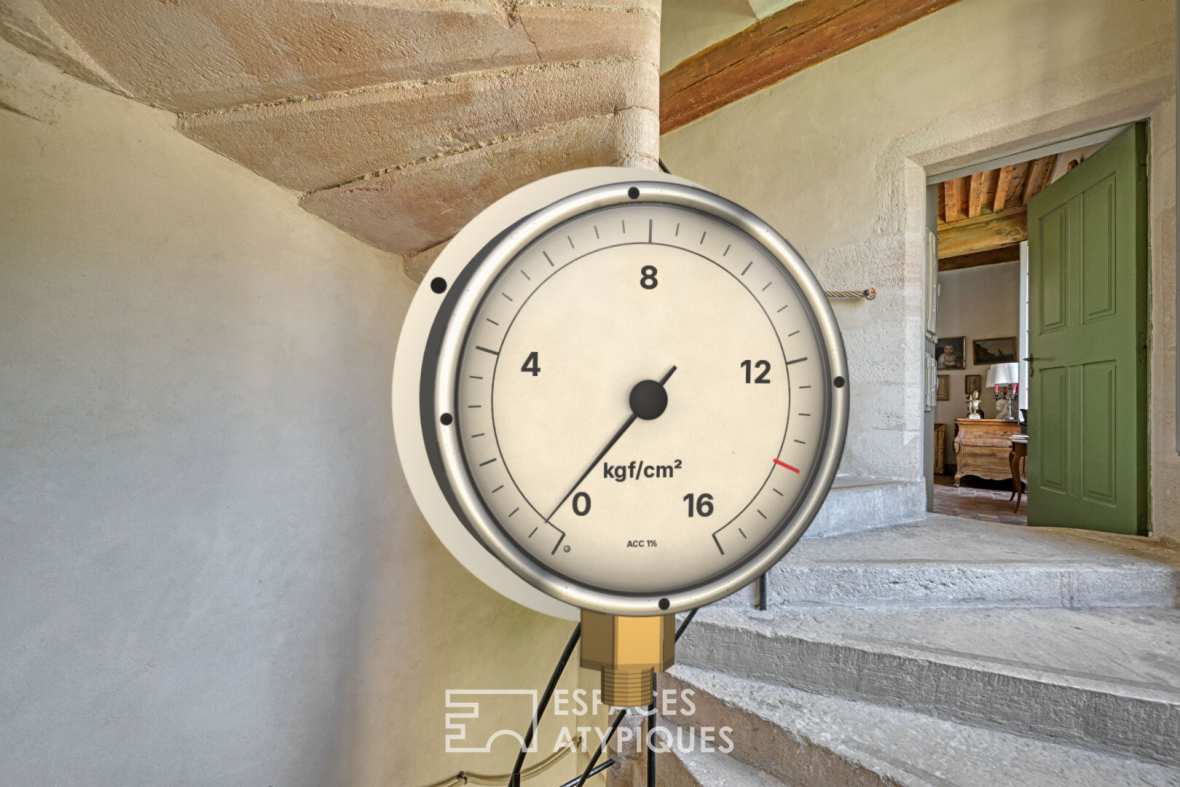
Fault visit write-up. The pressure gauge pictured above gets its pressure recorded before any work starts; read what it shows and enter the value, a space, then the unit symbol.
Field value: 0.5 kg/cm²
